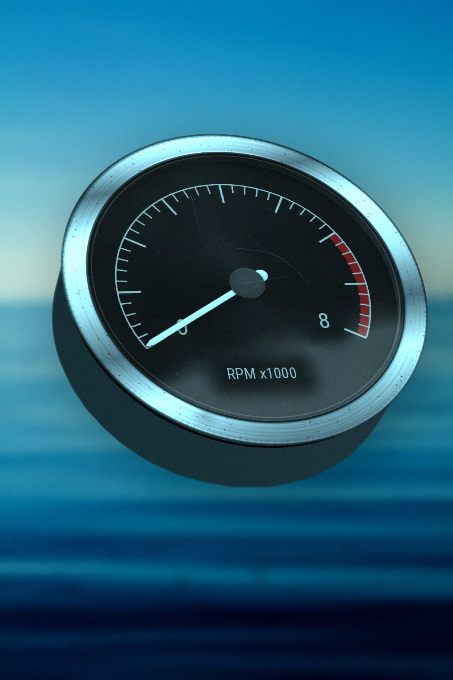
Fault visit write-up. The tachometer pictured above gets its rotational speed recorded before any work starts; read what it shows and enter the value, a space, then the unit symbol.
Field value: 0 rpm
